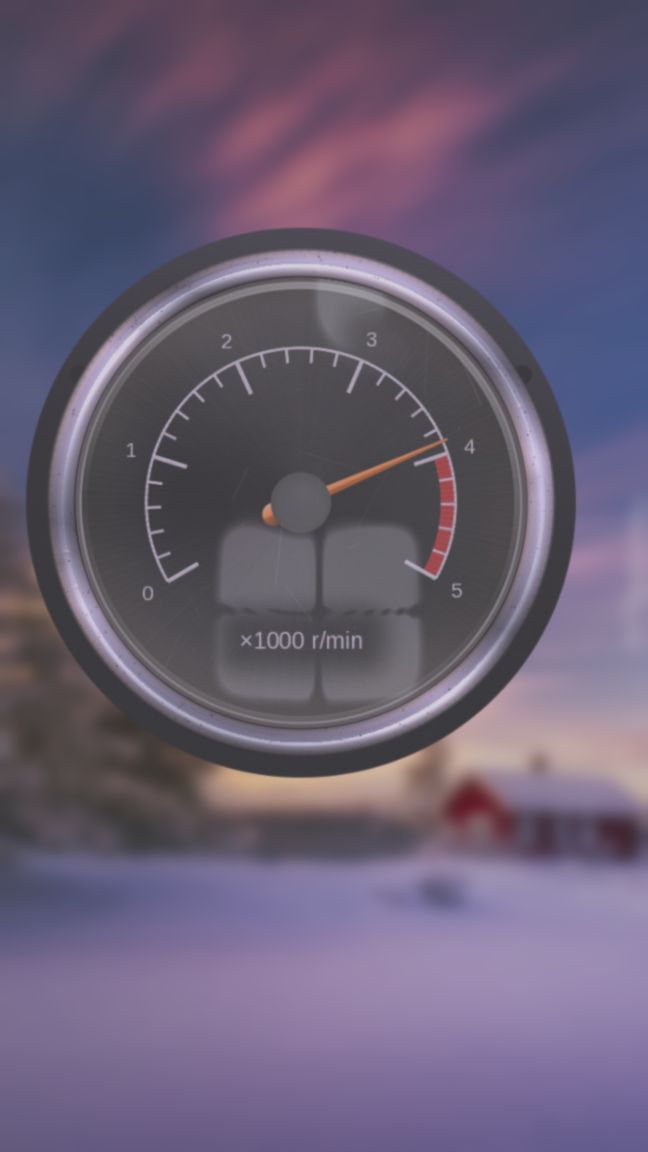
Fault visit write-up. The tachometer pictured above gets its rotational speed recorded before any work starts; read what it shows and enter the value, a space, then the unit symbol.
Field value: 3900 rpm
